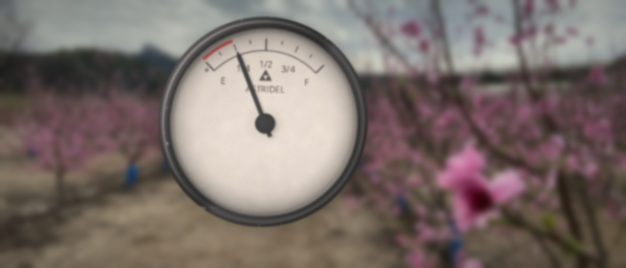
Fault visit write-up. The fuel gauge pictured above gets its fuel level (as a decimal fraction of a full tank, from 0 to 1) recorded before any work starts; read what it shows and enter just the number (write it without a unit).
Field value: 0.25
